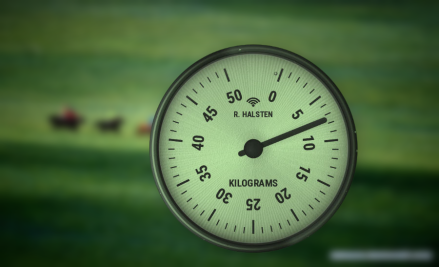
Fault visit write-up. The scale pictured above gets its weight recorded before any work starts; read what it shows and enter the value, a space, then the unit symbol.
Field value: 7.5 kg
